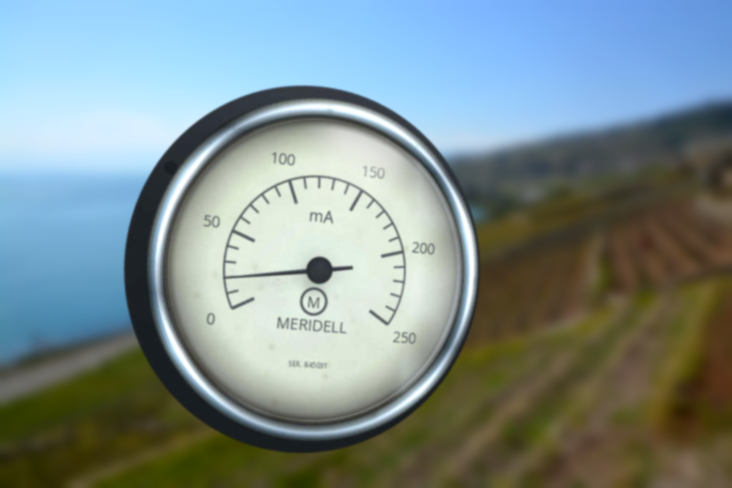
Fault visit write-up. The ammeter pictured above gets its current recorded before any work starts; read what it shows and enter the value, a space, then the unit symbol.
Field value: 20 mA
